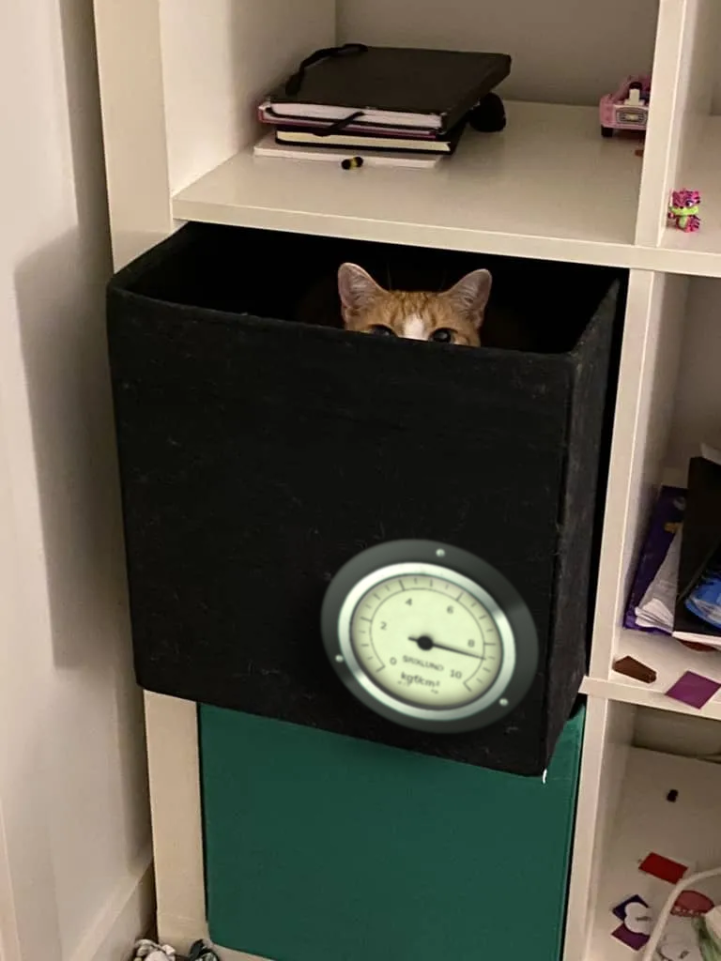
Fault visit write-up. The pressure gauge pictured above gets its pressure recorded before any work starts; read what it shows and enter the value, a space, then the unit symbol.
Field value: 8.5 kg/cm²
